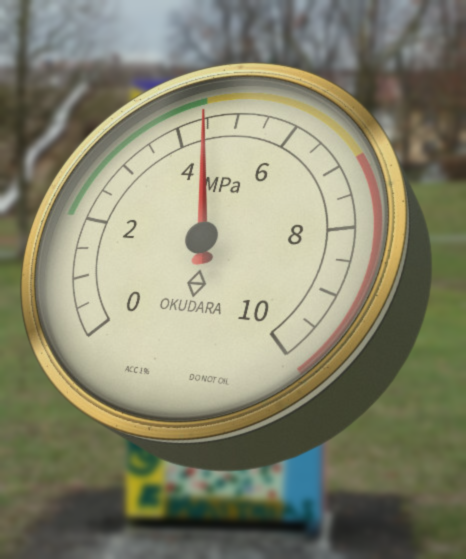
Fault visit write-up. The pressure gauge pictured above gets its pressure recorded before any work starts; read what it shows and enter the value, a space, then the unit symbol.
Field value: 4.5 MPa
